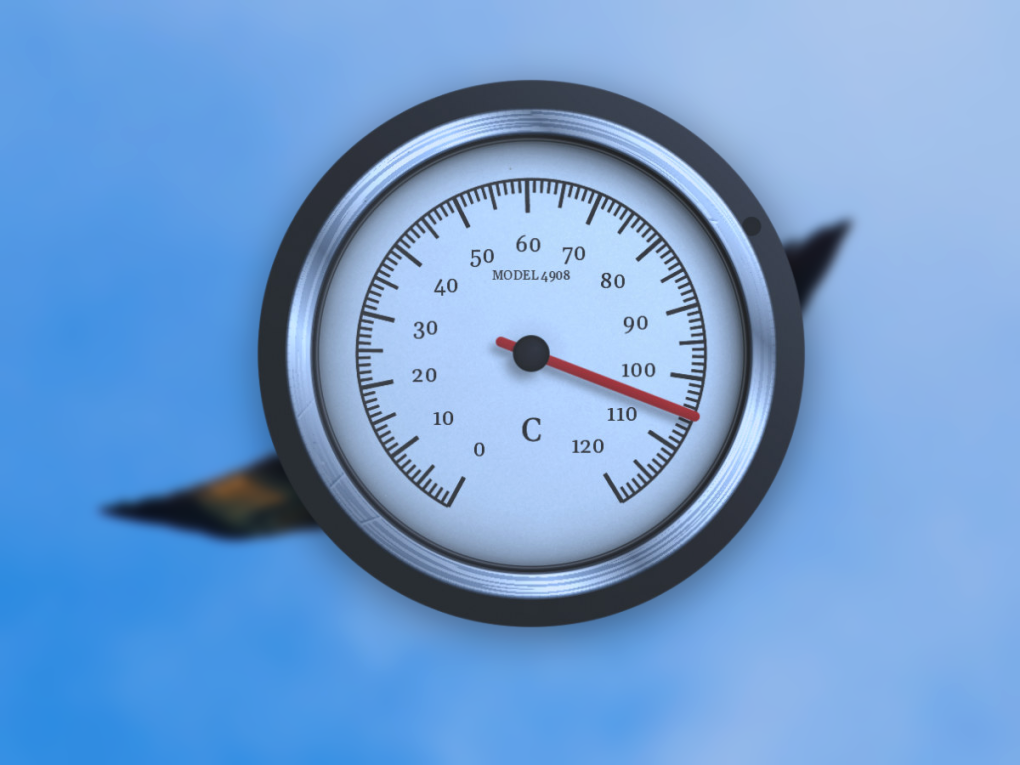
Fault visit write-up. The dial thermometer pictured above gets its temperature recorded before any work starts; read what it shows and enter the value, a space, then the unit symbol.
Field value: 105 °C
